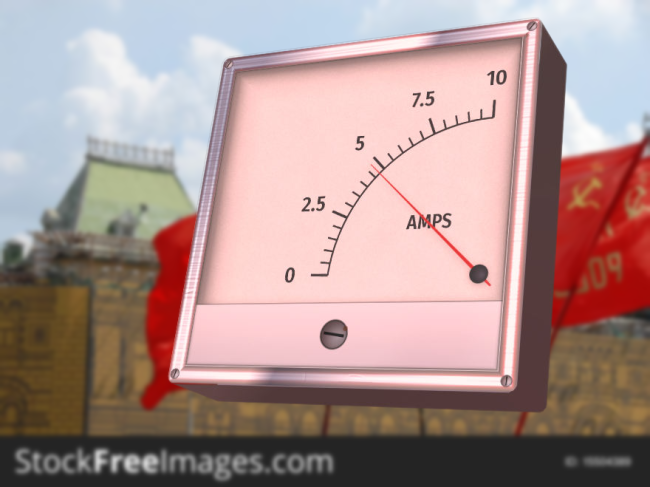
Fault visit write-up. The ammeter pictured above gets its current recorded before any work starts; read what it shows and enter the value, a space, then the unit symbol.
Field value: 4.75 A
